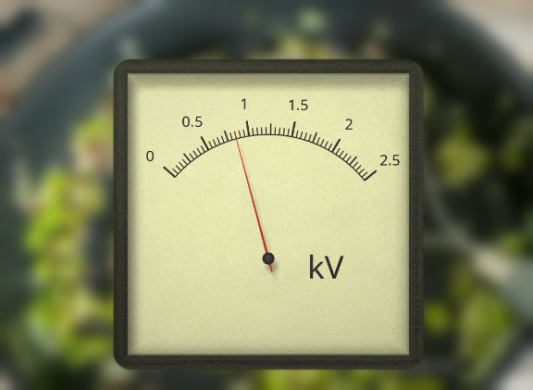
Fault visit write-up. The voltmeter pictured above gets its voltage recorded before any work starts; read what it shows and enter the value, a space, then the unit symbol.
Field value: 0.85 kV
